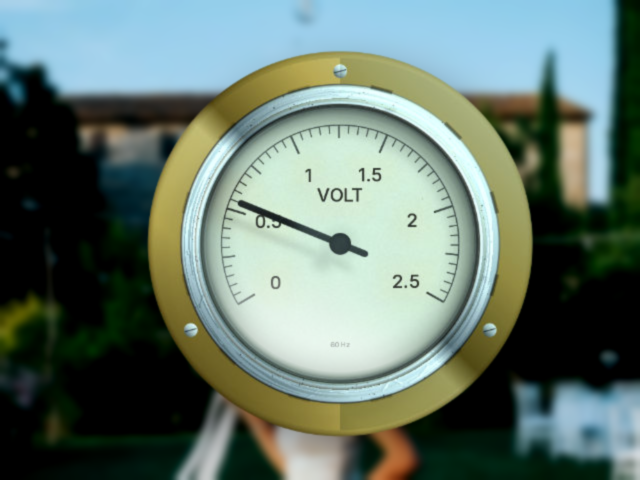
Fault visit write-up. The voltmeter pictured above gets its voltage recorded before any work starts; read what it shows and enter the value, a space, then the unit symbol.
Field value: 0.55 V
